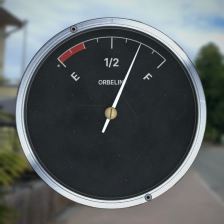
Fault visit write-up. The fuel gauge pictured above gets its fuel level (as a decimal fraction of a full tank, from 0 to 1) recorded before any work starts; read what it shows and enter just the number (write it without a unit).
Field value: 0.75
